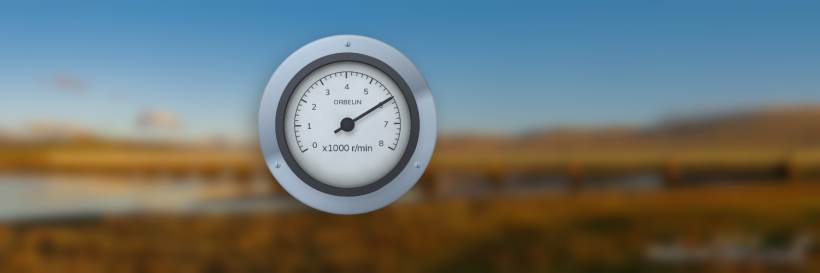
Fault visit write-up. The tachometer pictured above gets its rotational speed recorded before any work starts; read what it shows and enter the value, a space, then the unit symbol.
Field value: 6000 rpm
